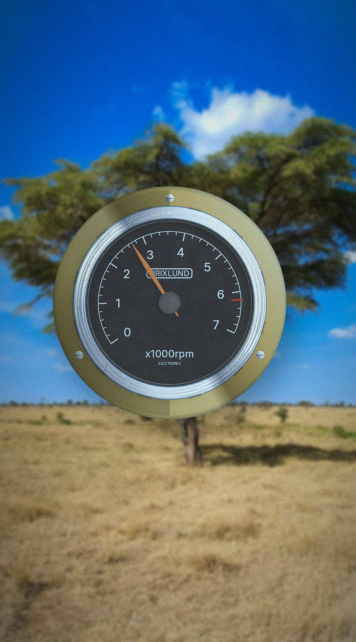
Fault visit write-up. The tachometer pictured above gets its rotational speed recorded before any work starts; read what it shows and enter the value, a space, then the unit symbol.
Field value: 2700 rpm
